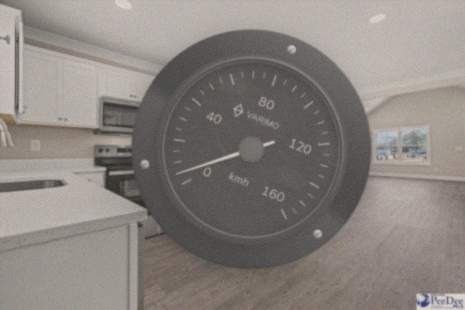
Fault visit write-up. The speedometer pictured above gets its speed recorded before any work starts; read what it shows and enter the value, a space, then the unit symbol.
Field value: 5 km/h
